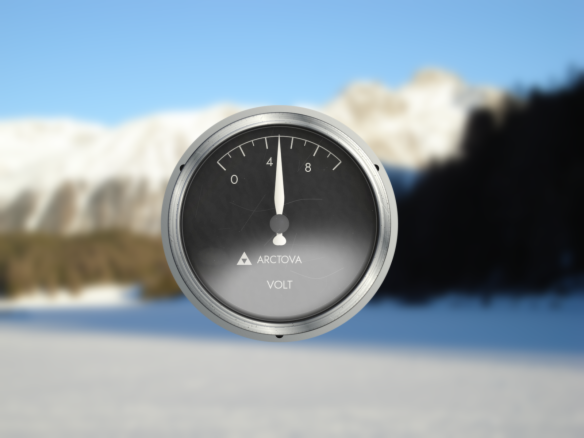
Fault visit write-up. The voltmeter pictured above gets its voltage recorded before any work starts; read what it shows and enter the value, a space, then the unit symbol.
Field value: 5 V
